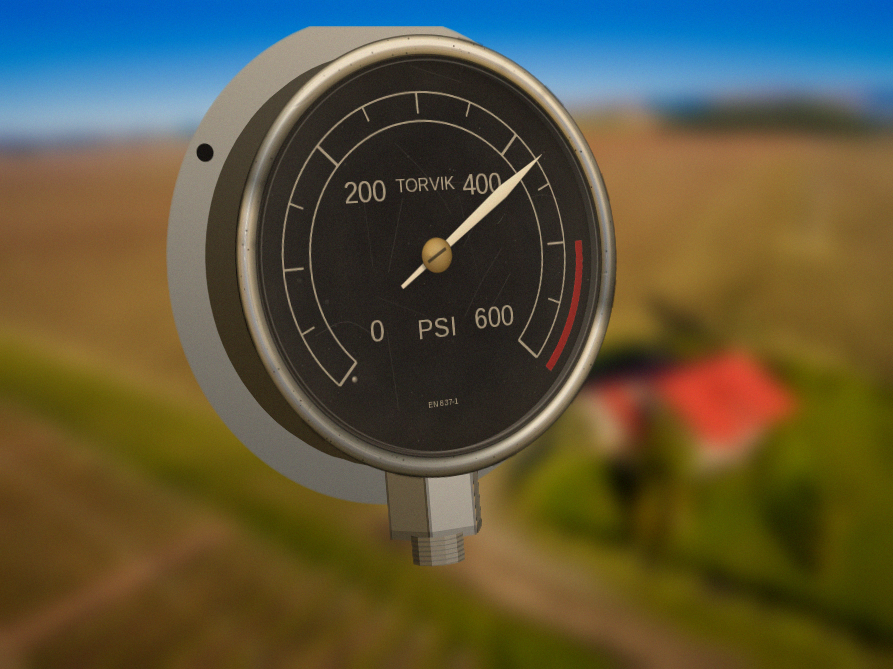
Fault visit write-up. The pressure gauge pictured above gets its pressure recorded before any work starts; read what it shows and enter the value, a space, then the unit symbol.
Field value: 425 psi
